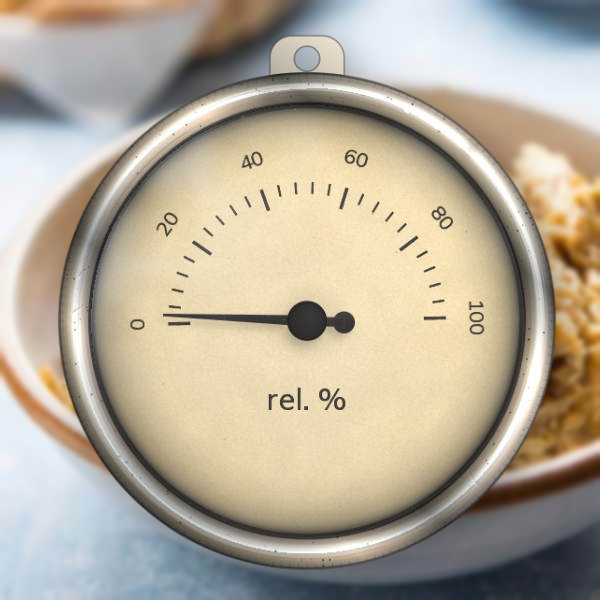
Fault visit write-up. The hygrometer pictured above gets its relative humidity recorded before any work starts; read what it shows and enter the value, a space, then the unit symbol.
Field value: 2 %
